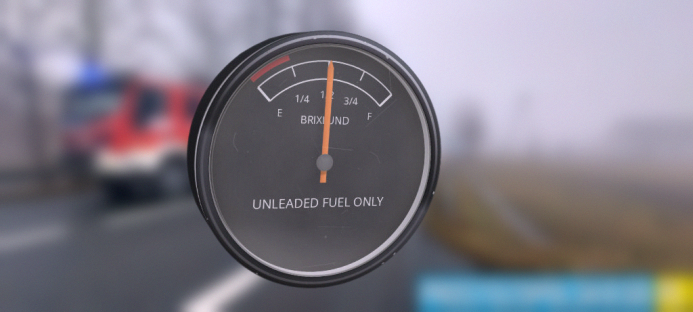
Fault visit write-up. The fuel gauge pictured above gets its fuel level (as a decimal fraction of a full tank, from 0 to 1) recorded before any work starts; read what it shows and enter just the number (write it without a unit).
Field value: 0.5
